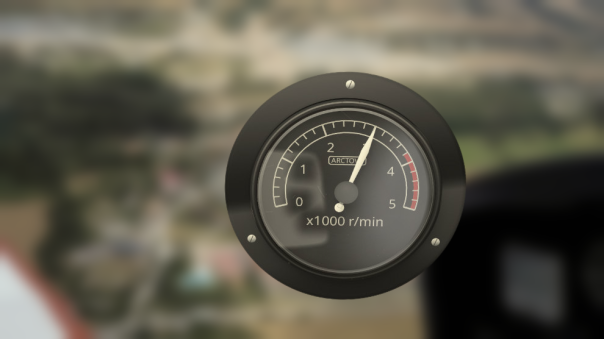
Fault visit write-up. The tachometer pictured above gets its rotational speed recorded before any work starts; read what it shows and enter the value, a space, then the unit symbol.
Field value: 3000 rpm
